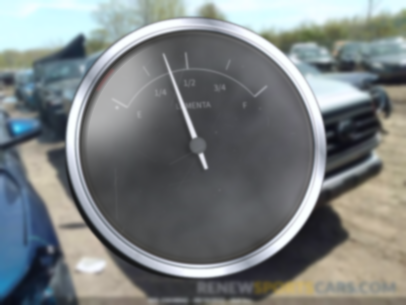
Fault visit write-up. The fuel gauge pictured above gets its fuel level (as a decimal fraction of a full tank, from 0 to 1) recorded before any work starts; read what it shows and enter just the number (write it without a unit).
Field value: 0.375
